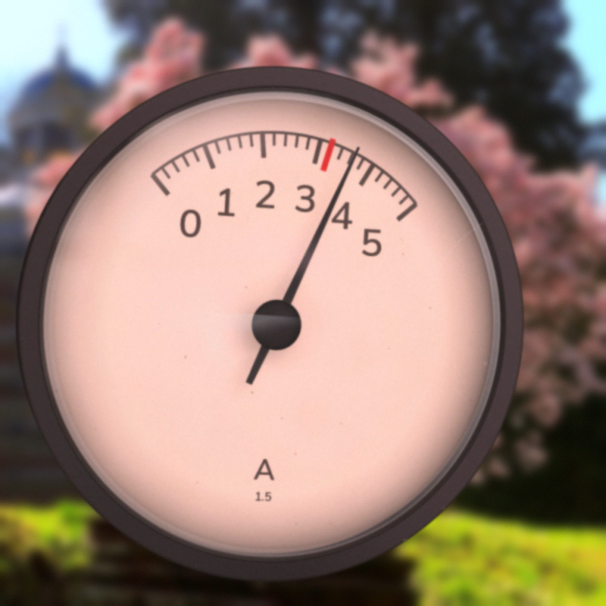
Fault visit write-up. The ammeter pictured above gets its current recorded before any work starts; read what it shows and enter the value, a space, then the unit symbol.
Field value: 3.6 A
